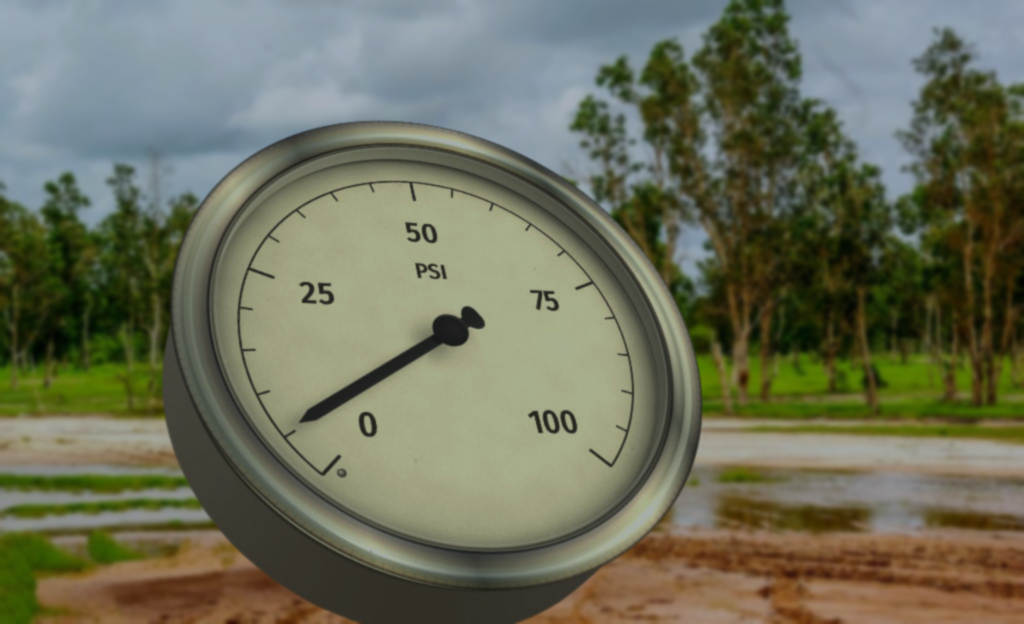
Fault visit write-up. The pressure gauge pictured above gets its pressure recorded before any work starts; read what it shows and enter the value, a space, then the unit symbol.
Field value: 5 psi
